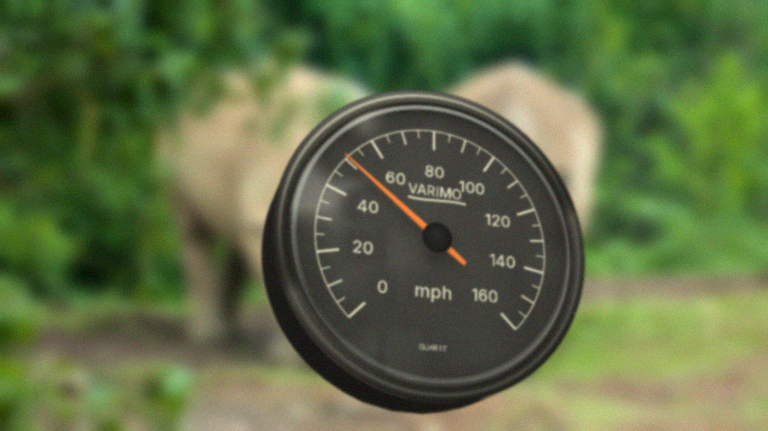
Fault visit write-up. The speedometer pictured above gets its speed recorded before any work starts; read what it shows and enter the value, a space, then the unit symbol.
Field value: 50 mph
